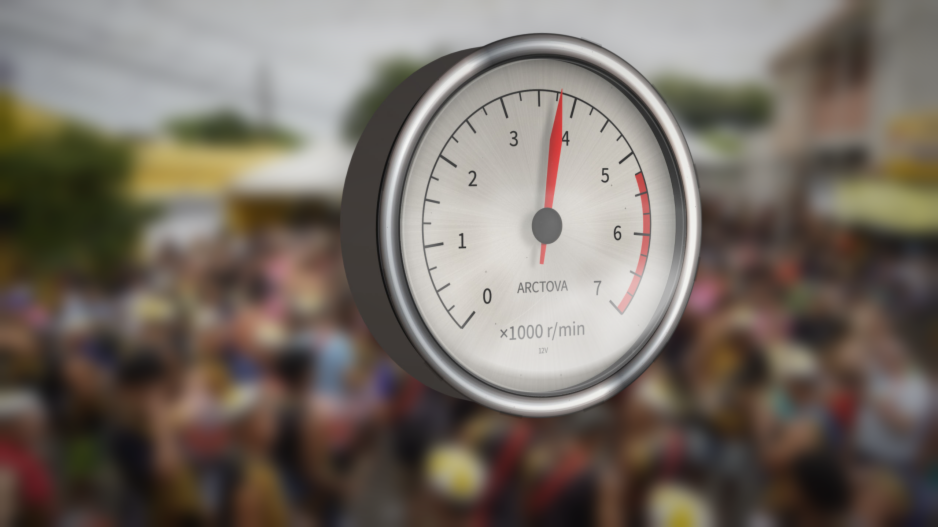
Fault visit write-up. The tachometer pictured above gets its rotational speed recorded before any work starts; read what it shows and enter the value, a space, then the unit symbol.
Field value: 3750 rpm
